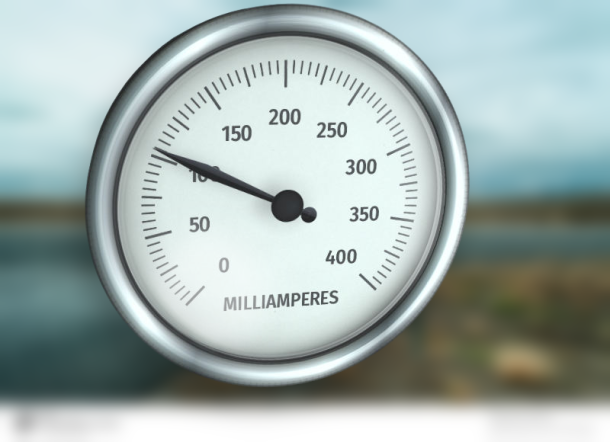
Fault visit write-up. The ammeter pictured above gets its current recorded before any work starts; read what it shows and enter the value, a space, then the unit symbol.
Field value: 105 mA
